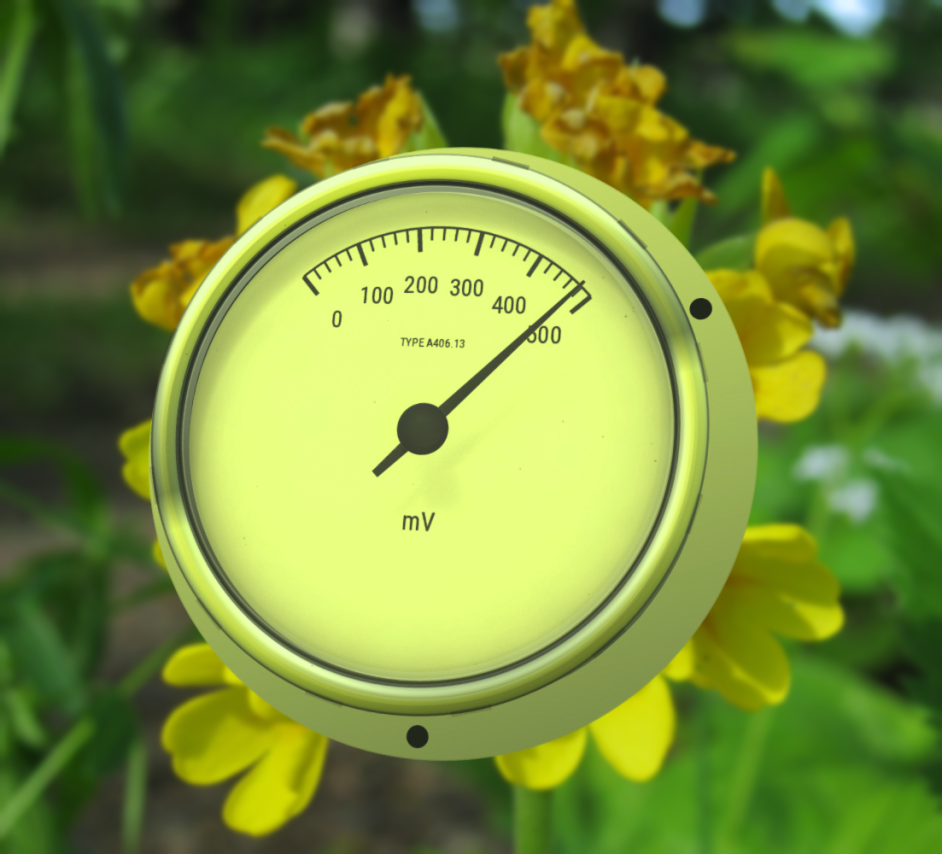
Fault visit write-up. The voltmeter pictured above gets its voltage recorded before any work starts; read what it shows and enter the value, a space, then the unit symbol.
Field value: 480 mV
